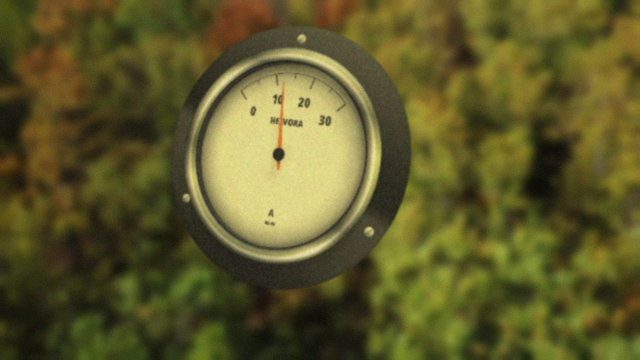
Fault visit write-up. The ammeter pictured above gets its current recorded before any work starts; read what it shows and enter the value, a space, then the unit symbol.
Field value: 12.5 A
